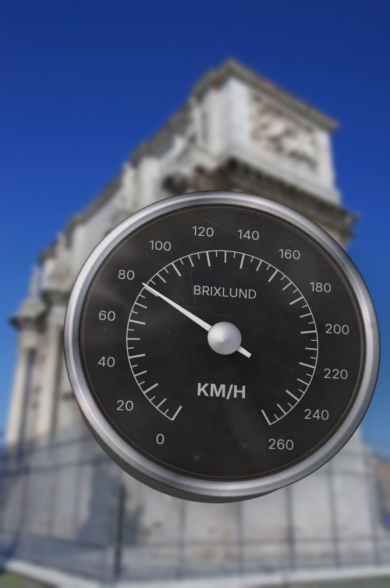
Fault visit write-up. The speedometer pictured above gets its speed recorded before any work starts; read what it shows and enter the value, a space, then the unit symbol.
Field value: 80 km/h
